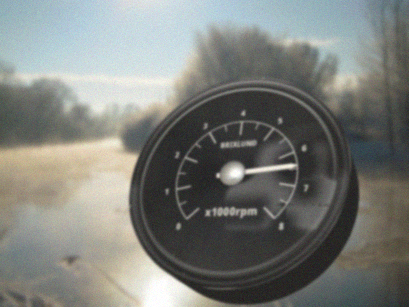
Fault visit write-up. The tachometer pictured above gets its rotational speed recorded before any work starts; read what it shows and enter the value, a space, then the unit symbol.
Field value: 6500 rpm
